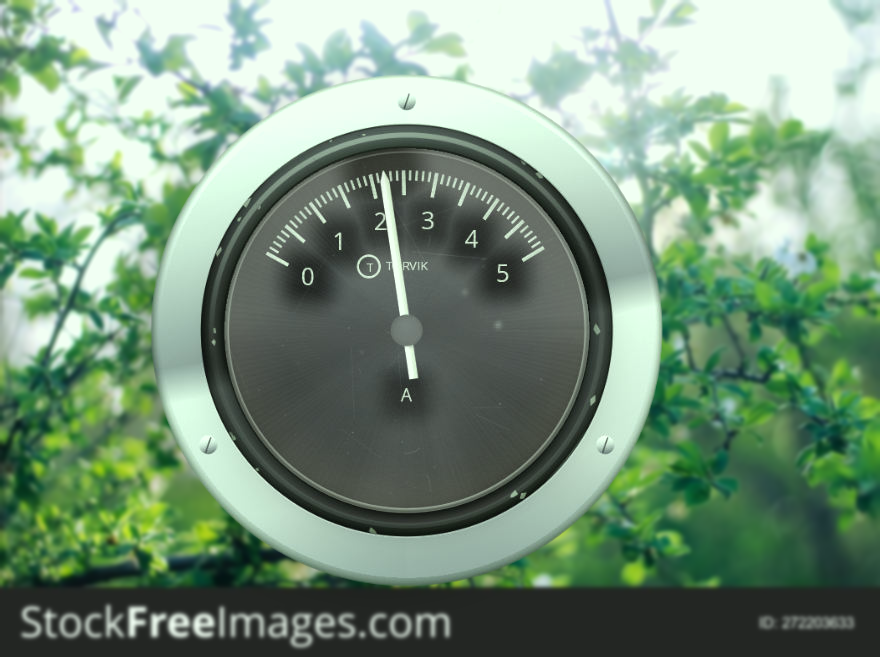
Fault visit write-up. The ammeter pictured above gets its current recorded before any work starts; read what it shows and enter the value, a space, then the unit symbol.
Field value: 2.2 A
